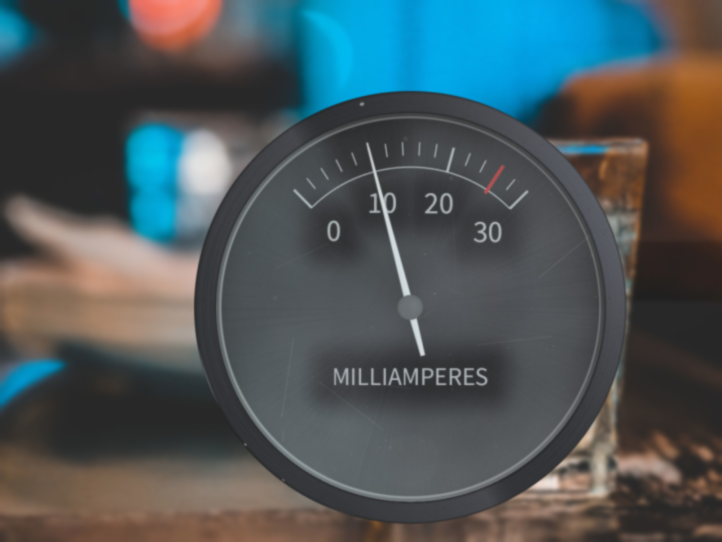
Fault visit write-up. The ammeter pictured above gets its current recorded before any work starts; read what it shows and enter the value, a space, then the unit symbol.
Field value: 10 mA
